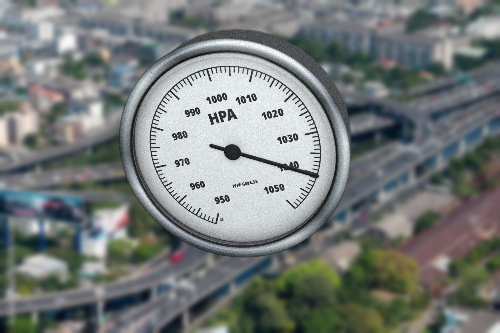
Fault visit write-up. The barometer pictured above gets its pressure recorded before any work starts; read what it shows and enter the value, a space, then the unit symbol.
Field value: 1040 hPa
